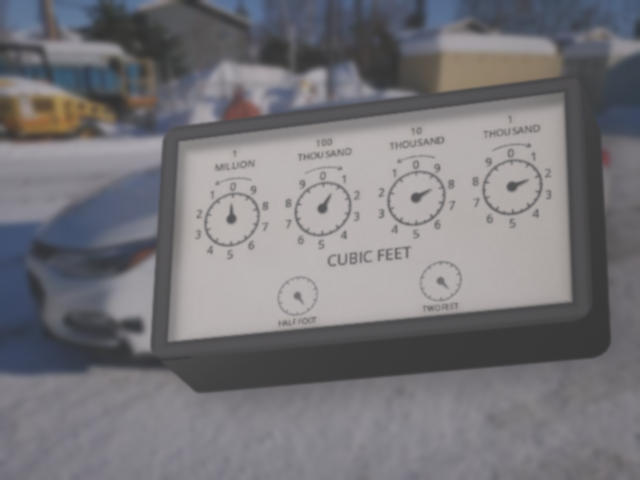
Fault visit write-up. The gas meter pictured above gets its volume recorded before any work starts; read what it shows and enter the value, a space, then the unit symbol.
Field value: 8200 ft³
